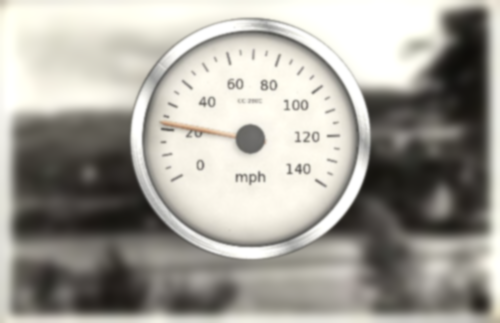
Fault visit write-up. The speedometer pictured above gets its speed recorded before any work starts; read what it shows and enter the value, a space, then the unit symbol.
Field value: 22.5 mph
